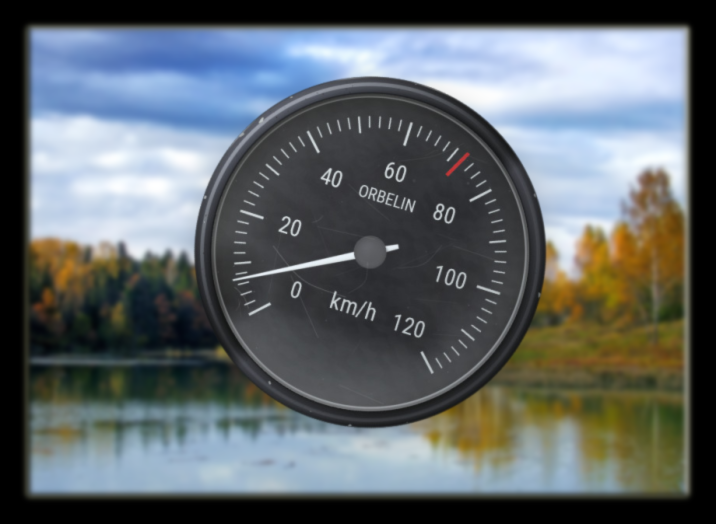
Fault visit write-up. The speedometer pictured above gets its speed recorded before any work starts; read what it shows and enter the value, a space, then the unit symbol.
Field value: 7 km/h
